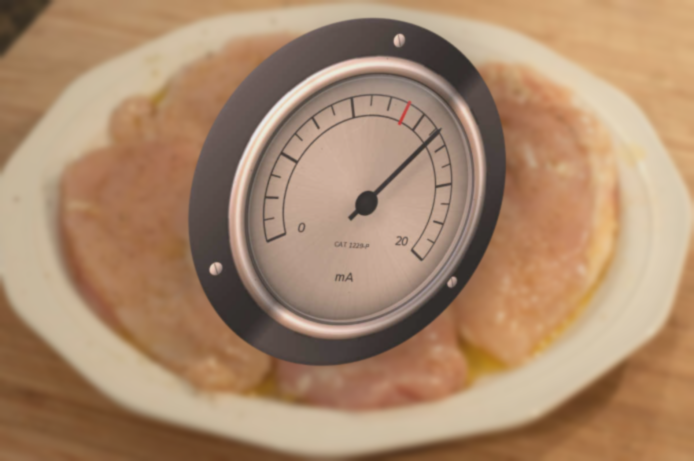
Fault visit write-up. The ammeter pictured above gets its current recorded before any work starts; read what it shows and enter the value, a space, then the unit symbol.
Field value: 13 mA
